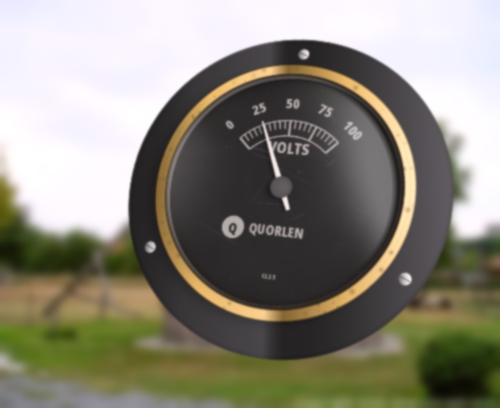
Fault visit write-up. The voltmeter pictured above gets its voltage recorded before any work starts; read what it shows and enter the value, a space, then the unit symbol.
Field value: 25 V
